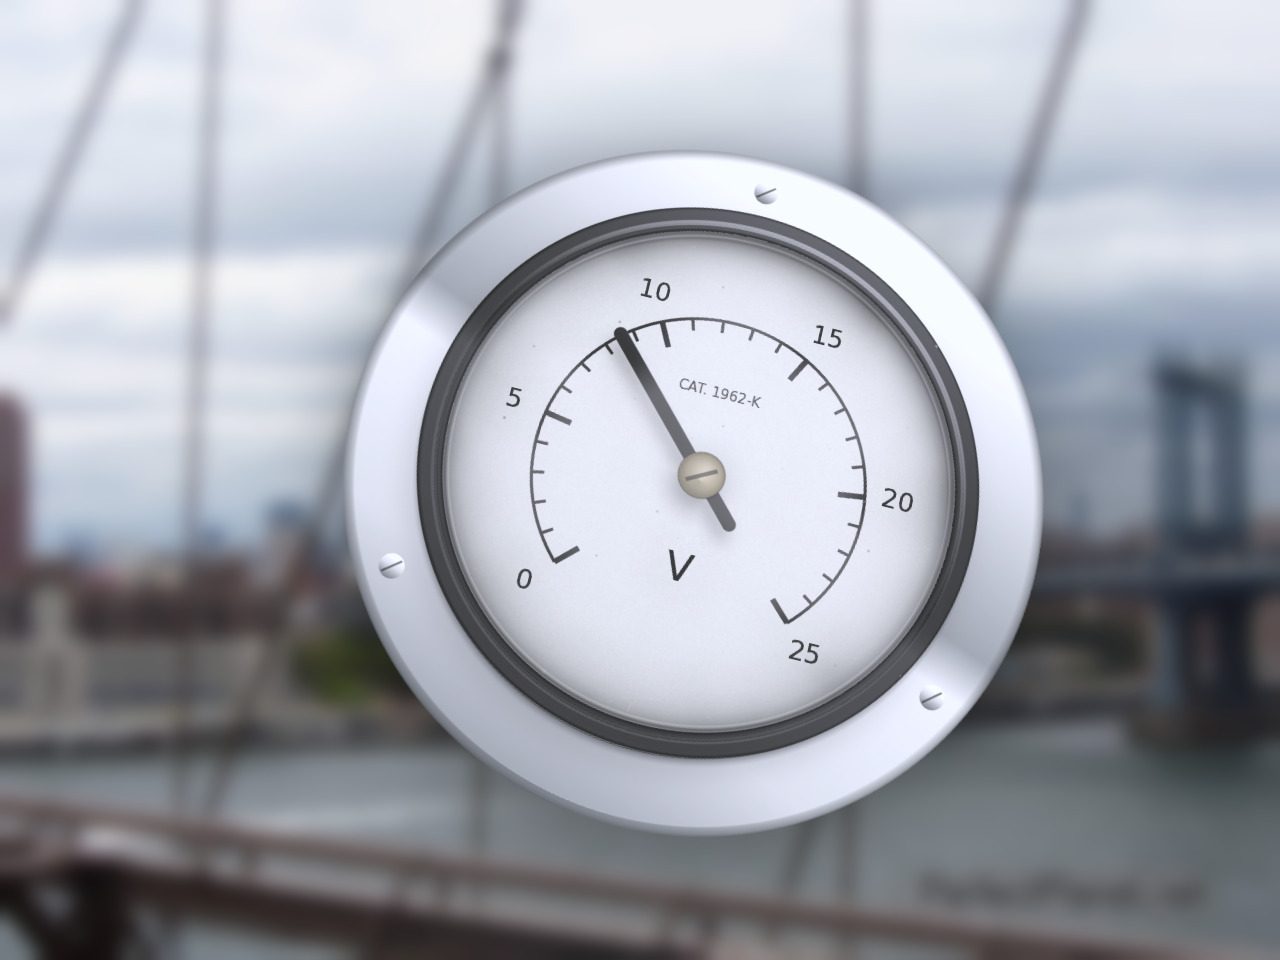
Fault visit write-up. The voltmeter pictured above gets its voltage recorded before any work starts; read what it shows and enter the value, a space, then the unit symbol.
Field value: 8.5 V
